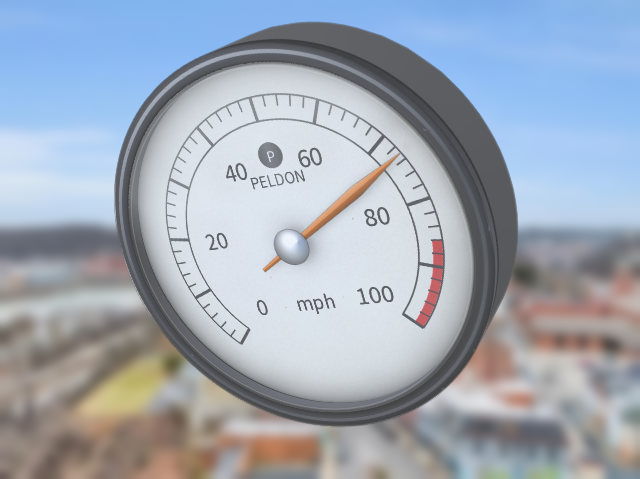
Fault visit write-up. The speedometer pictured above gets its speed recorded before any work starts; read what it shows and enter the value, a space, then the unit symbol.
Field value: 73 mph
